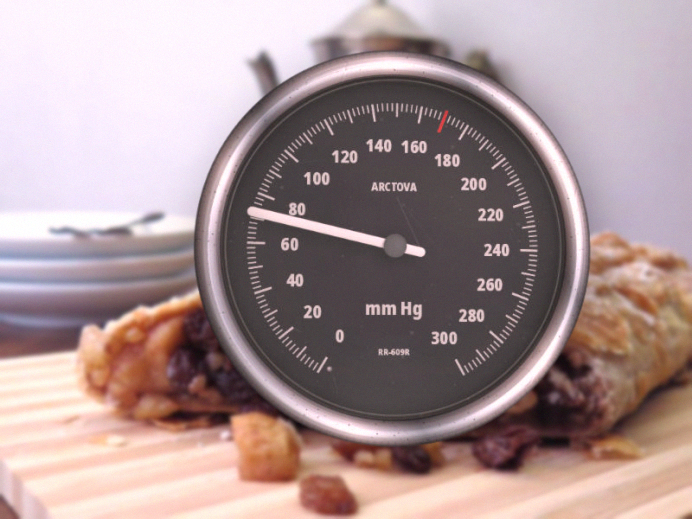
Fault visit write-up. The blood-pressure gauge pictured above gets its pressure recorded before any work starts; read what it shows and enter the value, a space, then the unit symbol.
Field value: 72 mmHg
